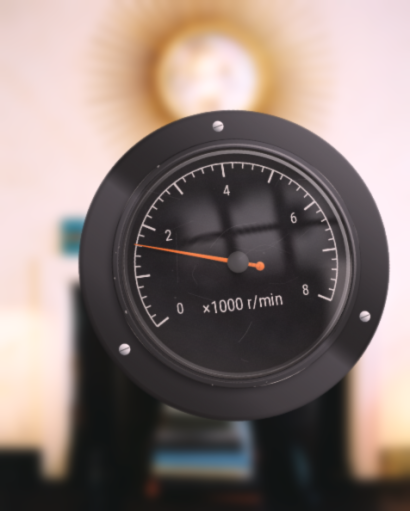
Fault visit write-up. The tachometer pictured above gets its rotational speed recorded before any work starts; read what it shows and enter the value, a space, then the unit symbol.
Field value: 1600 rpm
